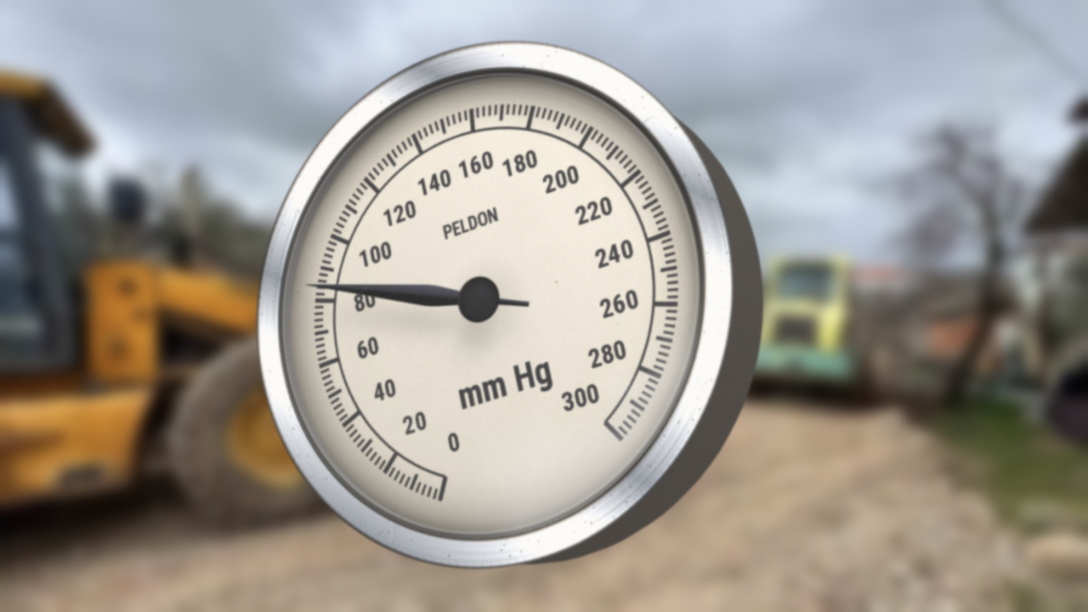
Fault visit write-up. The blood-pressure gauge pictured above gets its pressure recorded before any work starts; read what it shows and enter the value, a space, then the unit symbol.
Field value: 84 mmHg
